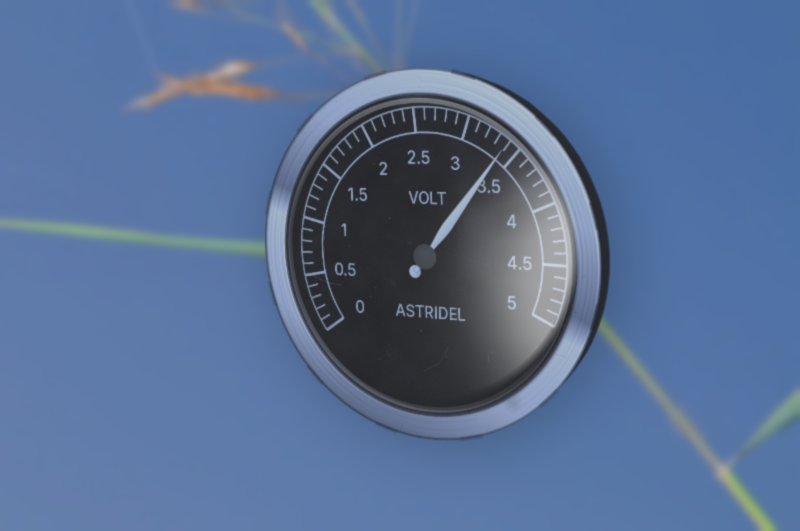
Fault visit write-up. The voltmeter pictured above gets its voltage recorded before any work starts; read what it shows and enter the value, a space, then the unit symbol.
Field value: 3.4 V
